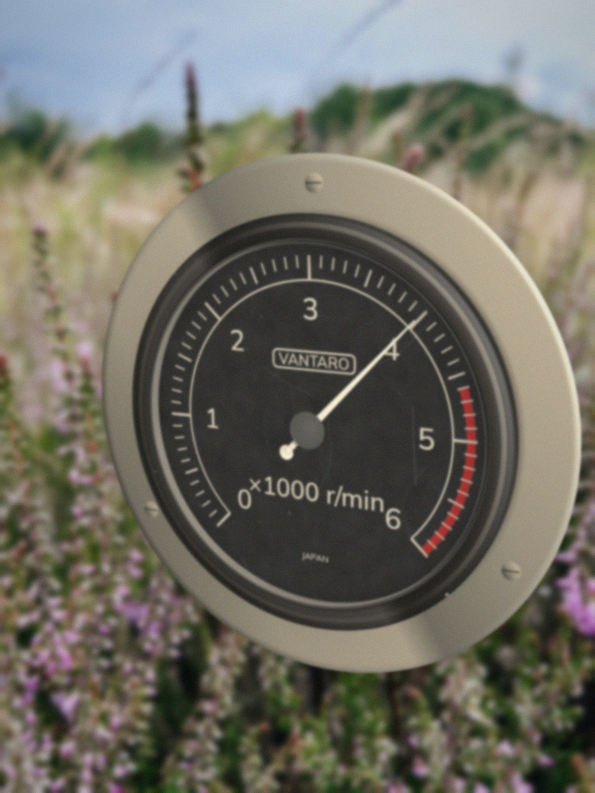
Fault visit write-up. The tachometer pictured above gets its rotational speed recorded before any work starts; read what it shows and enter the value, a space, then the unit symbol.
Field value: 4000 rpm
